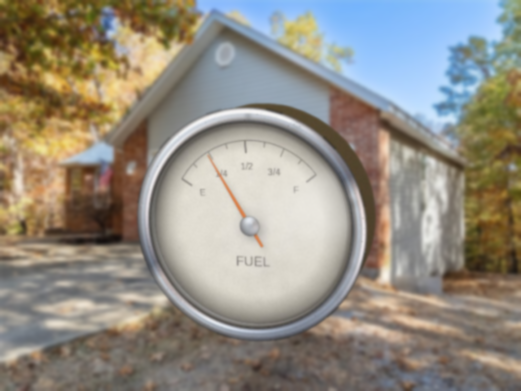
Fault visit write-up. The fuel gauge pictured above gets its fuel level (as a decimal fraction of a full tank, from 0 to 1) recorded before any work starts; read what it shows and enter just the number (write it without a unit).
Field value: 0.25
